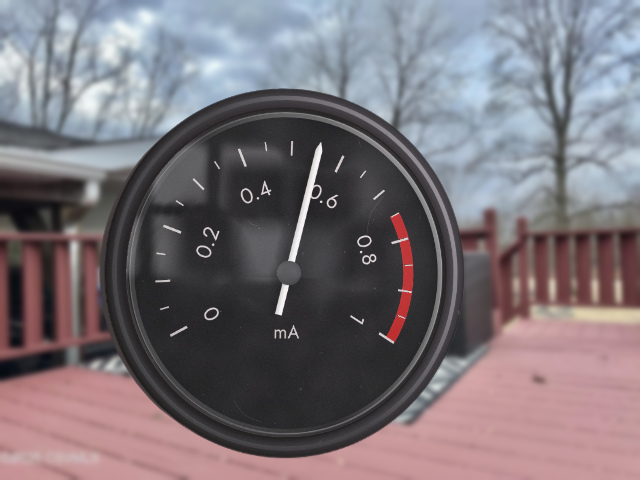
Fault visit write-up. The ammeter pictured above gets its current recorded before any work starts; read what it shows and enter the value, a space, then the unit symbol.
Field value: 0.55 mA
